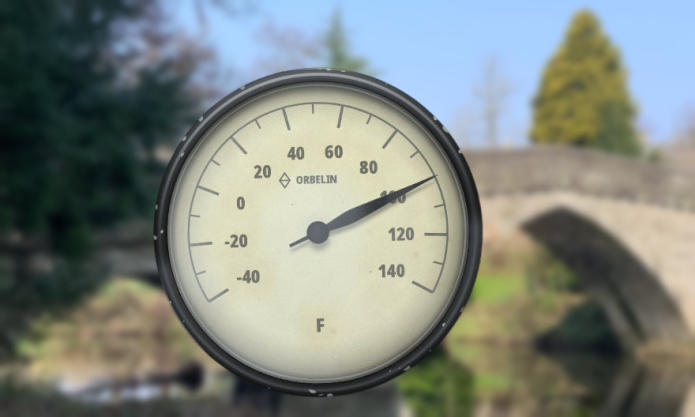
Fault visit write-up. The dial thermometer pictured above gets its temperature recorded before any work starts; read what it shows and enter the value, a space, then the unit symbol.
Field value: 100 °F
